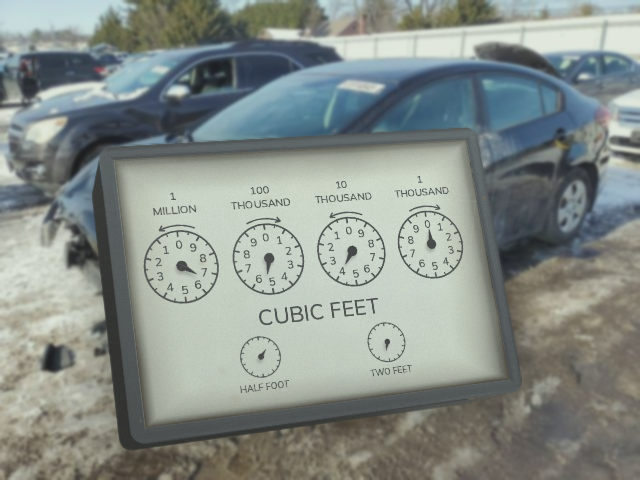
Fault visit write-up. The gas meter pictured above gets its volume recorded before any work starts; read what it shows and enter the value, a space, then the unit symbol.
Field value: 654000 ft³
